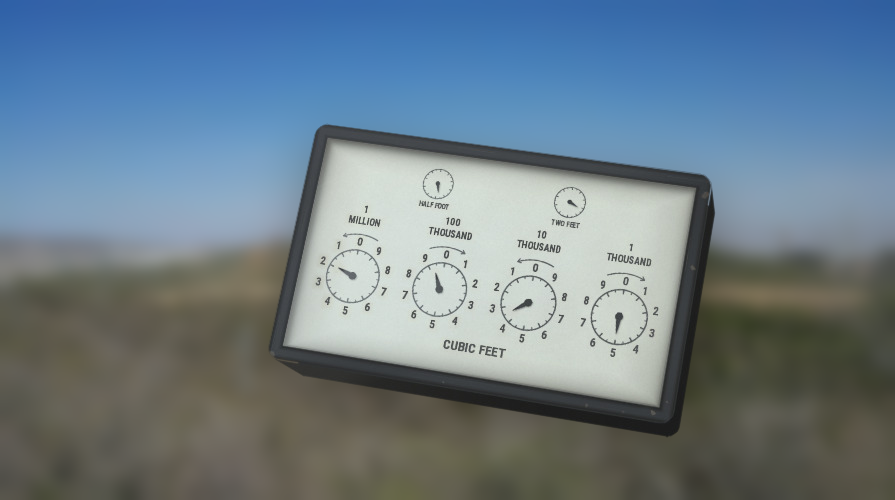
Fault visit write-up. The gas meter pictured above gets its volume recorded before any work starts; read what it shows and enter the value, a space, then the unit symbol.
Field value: 193500 ft³
